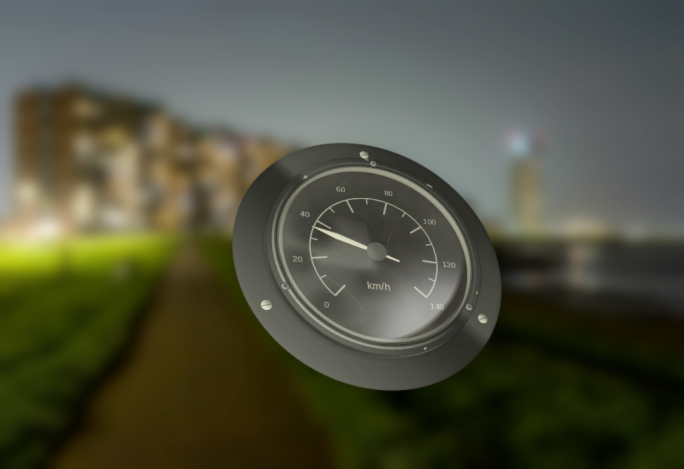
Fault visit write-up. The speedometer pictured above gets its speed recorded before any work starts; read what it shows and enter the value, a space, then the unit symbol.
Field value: 35 km/h
